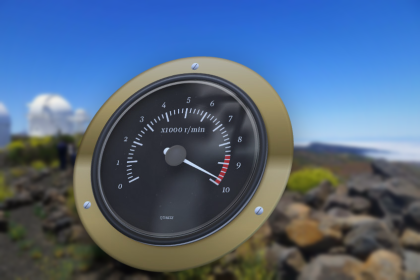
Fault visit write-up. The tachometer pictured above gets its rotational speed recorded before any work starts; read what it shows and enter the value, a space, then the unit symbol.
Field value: 9800 rpm
